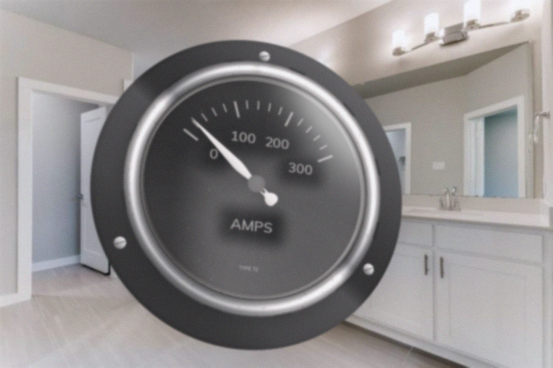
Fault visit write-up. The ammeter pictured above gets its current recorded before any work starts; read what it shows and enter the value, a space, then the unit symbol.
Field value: 20 A
